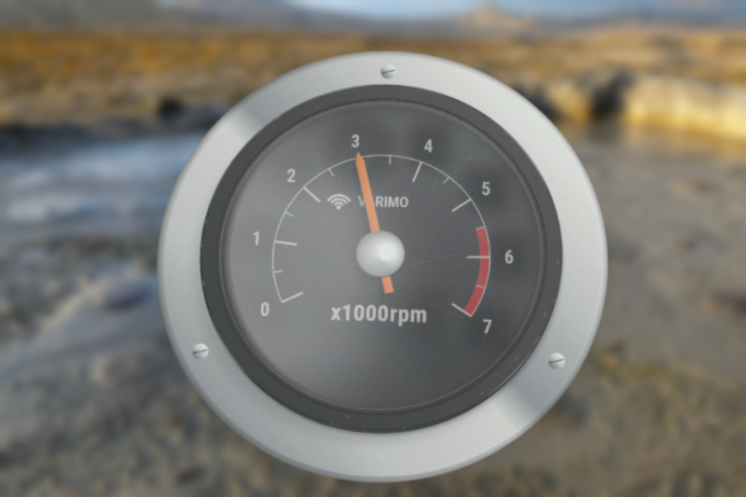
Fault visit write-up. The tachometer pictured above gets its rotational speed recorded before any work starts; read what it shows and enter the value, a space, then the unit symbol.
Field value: 3000 rpm
